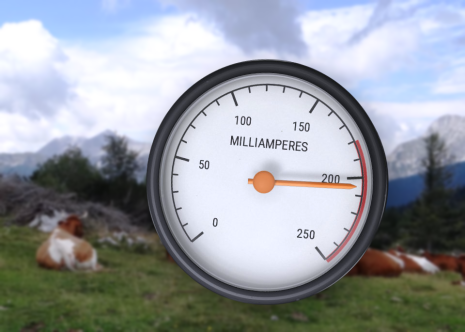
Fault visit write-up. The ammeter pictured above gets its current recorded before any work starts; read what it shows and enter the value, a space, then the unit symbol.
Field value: 205 mA
